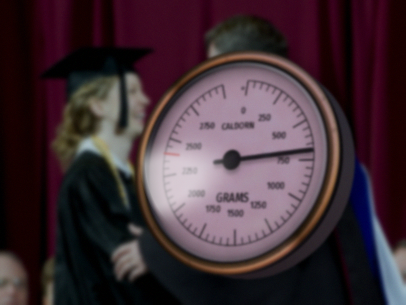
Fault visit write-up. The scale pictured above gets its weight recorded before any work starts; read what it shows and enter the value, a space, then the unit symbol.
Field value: 700 g
